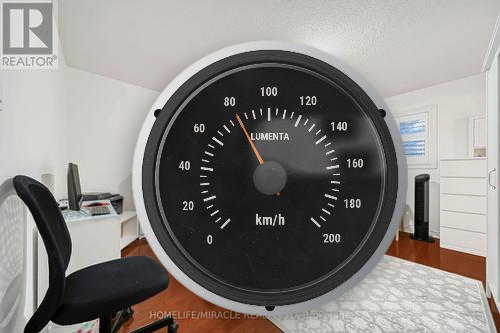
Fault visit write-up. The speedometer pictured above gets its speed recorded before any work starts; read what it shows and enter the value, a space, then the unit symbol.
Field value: 80 km/h
